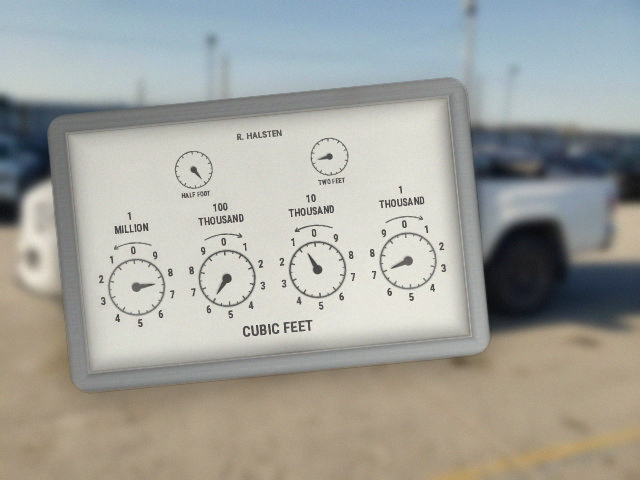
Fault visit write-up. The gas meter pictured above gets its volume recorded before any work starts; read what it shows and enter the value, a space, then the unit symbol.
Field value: 760700 ft³
